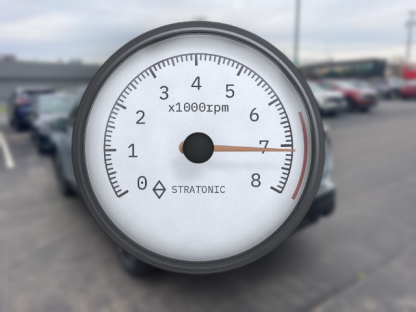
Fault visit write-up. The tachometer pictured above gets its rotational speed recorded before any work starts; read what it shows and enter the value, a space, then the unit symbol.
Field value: 7100 rpm
